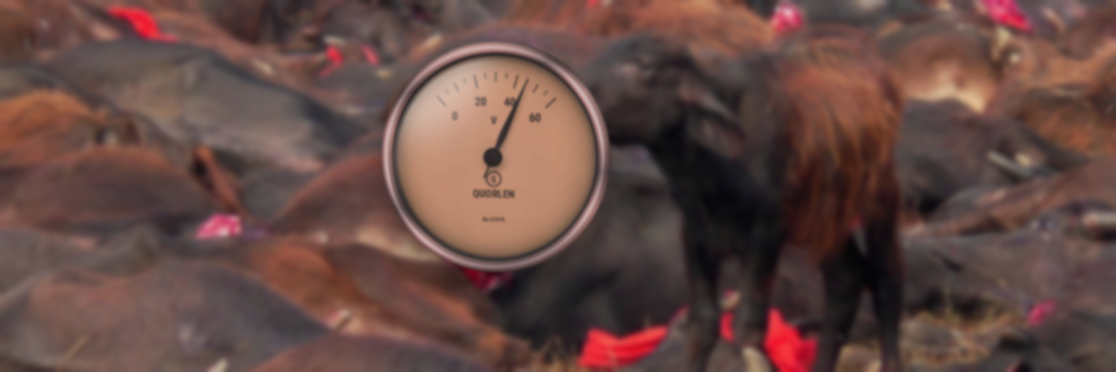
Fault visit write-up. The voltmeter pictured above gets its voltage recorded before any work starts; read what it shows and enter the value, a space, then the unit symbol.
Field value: 45 V
